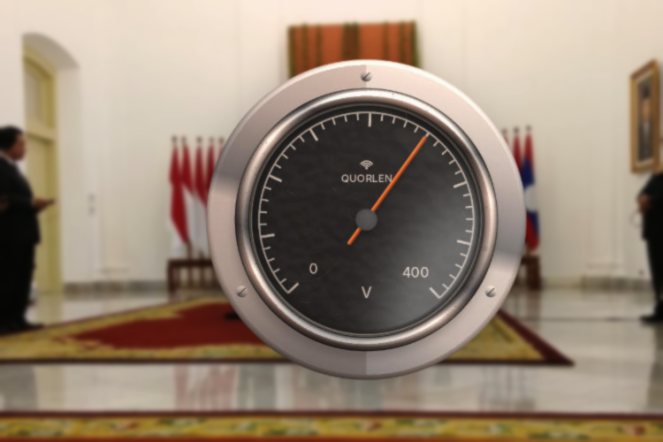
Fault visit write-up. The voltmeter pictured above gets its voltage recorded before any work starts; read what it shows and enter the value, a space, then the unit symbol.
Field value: 250 V
